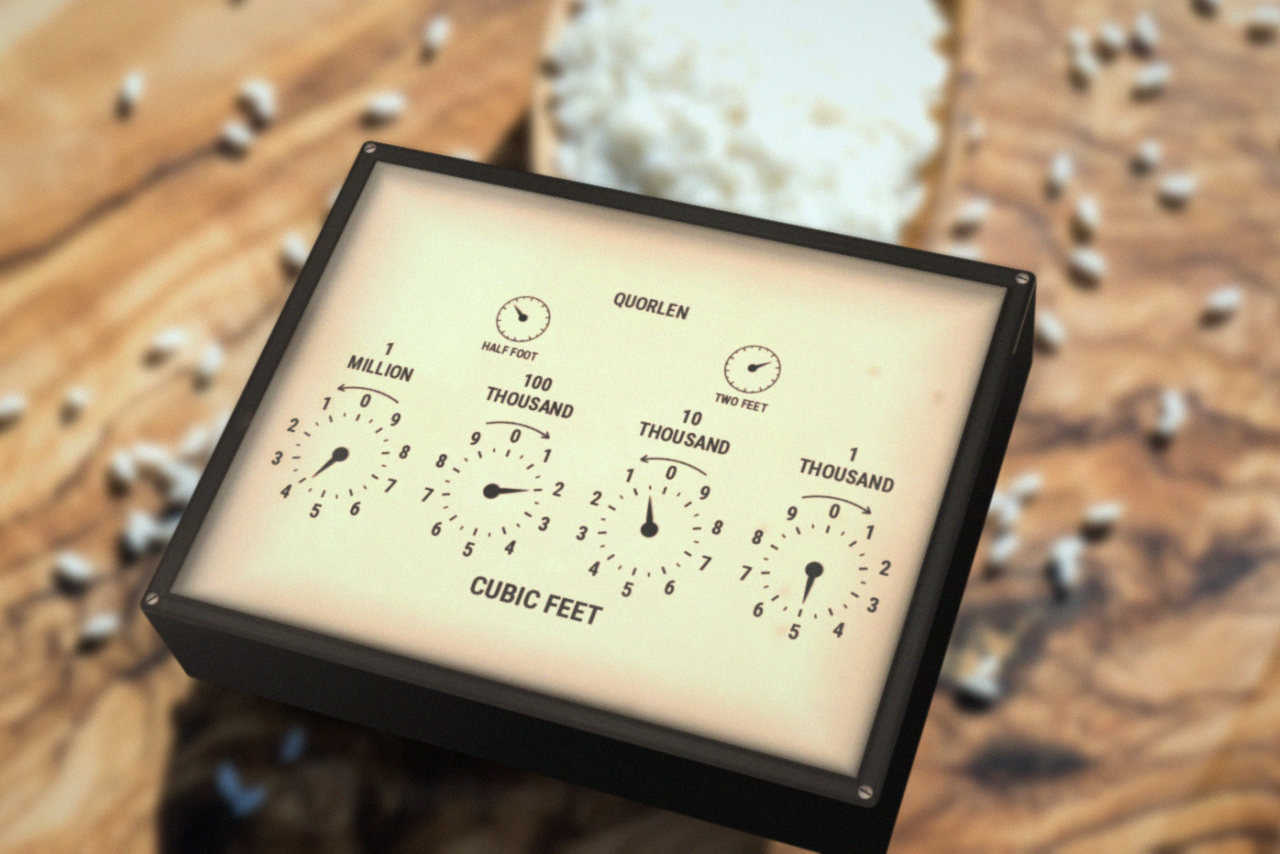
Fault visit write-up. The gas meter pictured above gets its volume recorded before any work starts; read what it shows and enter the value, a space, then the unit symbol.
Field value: 420500 ft³
